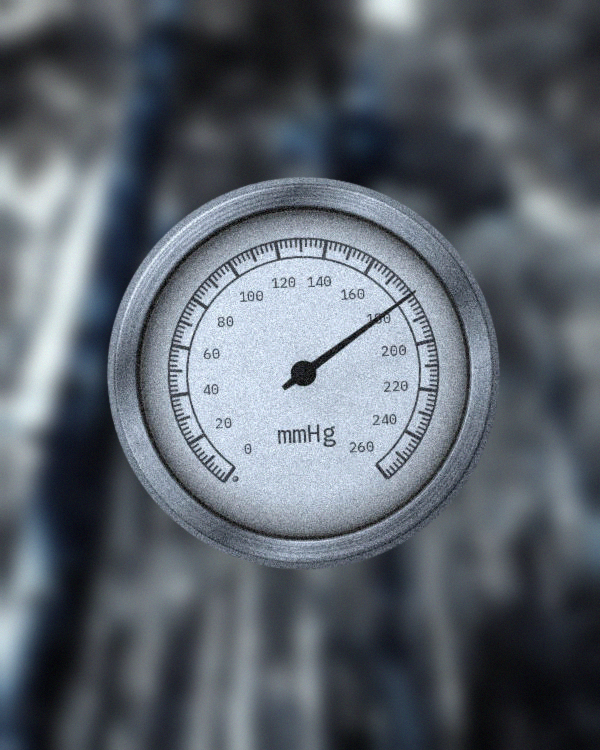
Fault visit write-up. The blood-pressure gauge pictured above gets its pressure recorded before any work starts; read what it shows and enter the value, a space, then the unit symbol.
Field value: 180 mmHg
